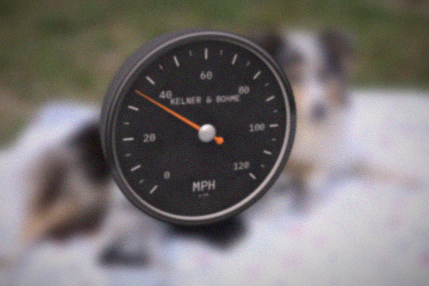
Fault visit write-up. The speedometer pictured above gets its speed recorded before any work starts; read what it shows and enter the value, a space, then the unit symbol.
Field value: 35 mph
